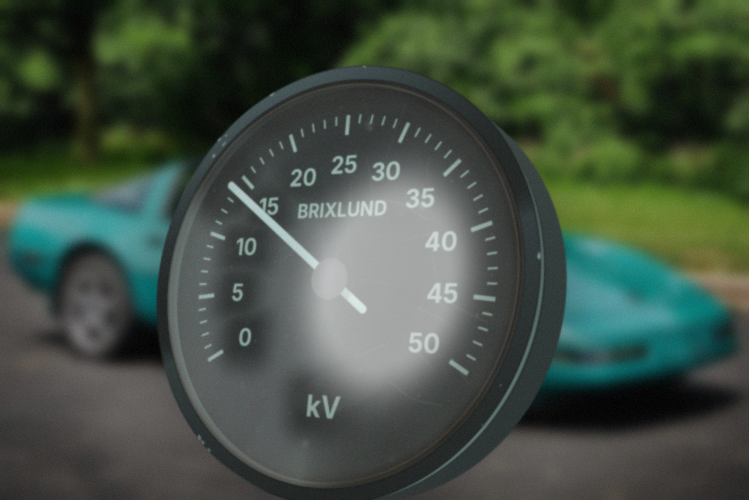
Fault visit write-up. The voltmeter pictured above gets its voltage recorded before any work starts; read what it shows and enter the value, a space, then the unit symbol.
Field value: 14 kV
